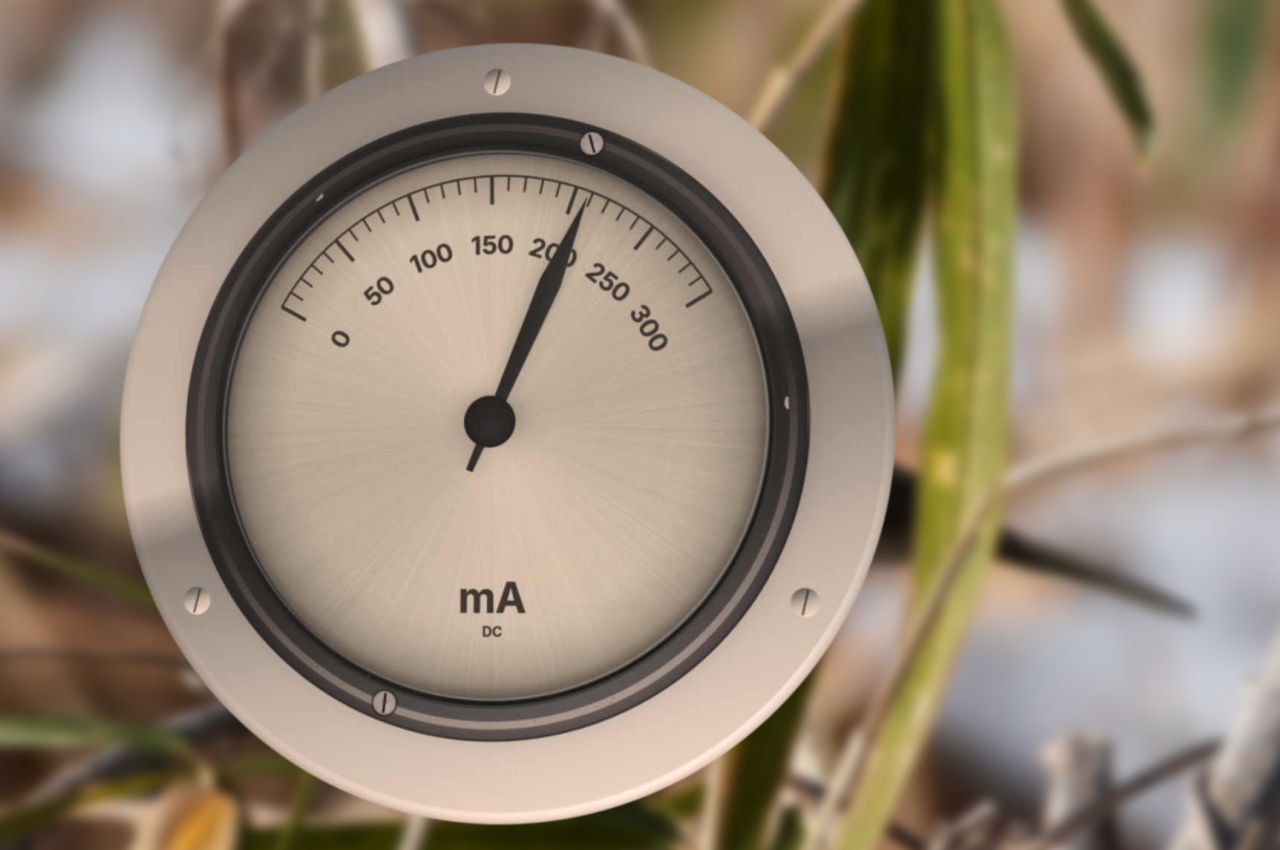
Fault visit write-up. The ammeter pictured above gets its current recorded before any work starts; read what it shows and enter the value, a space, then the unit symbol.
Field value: 210 mA
